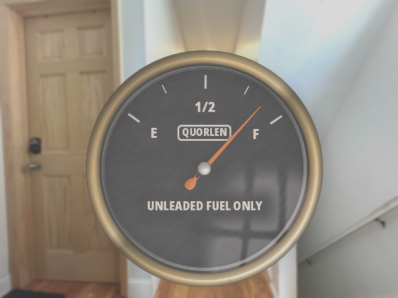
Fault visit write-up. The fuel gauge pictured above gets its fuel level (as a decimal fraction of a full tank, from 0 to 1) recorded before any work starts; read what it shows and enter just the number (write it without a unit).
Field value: 0.875
